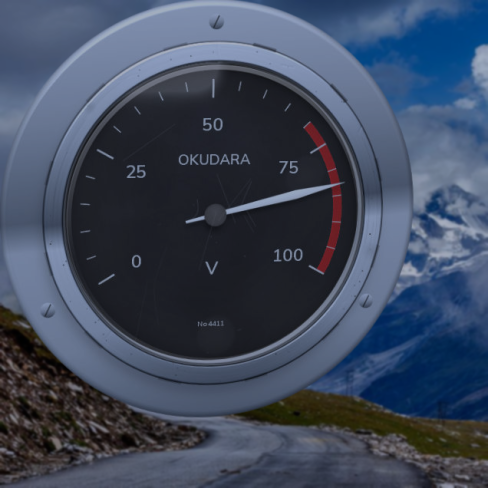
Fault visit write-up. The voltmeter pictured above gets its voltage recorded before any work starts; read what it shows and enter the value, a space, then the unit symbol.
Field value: 82.5 V
